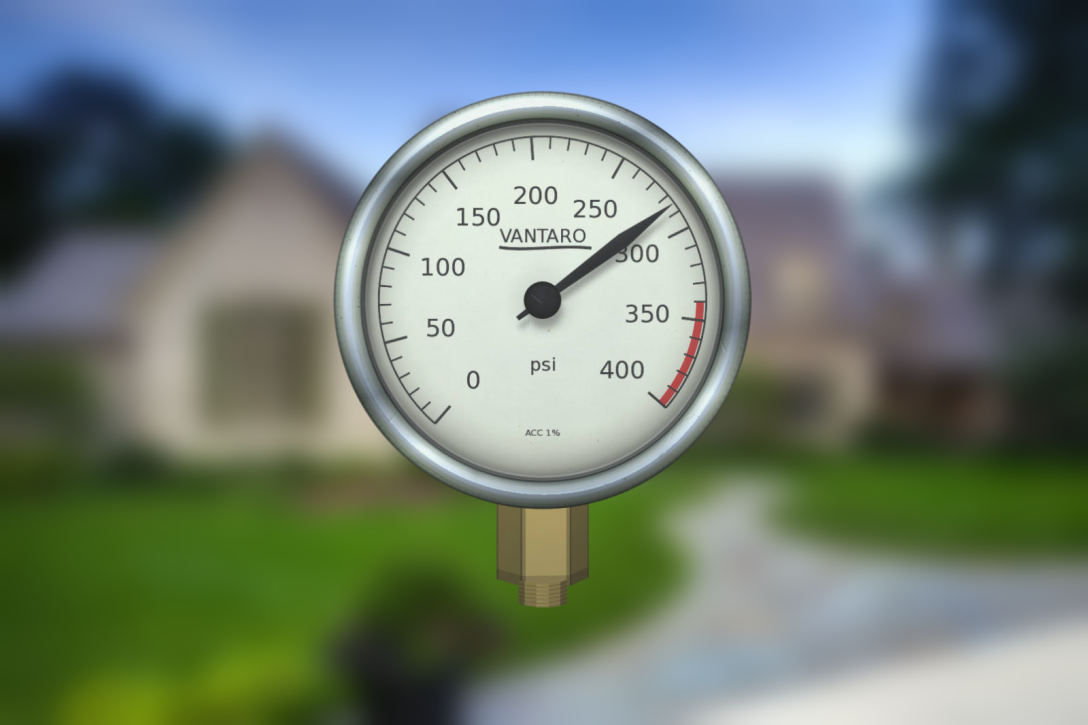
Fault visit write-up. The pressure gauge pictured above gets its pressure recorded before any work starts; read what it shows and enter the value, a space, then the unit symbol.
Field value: 285 psi
